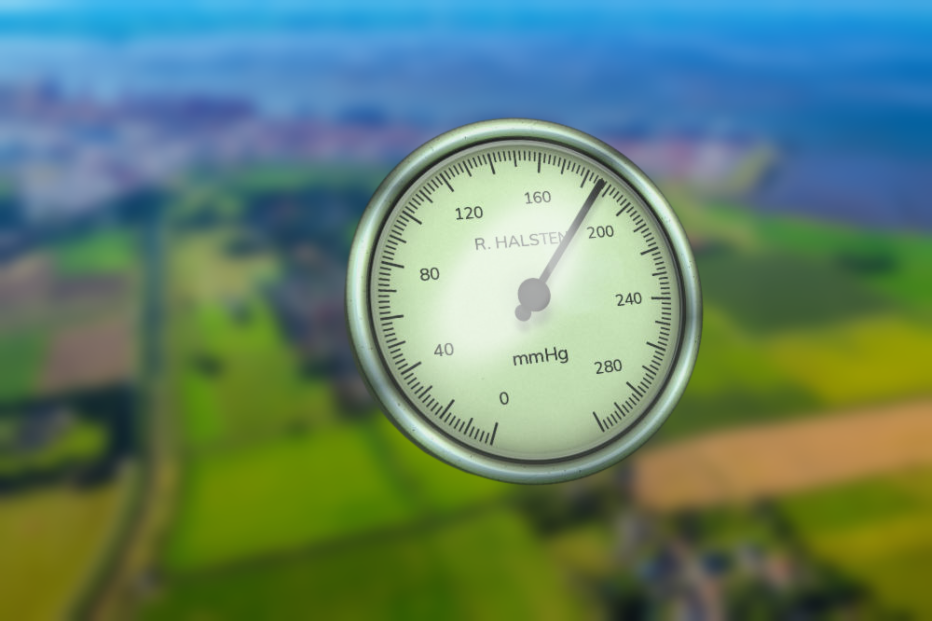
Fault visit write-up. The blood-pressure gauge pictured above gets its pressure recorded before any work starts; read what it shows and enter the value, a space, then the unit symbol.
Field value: 186 mmHg
